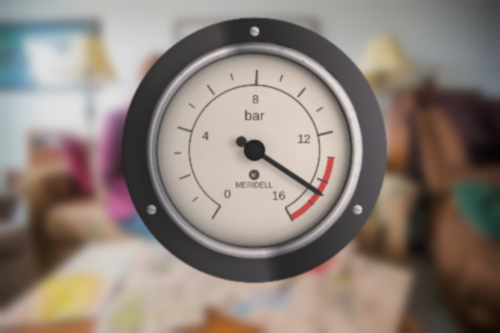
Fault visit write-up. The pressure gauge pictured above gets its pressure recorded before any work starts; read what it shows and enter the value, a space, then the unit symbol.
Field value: 14.5 bar
